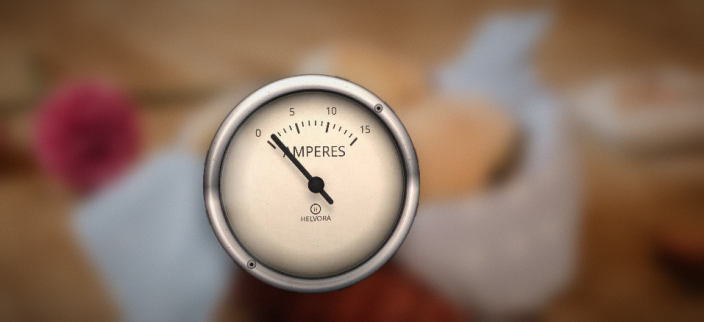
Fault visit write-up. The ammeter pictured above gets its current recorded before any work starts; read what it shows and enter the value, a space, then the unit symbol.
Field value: 1 A
